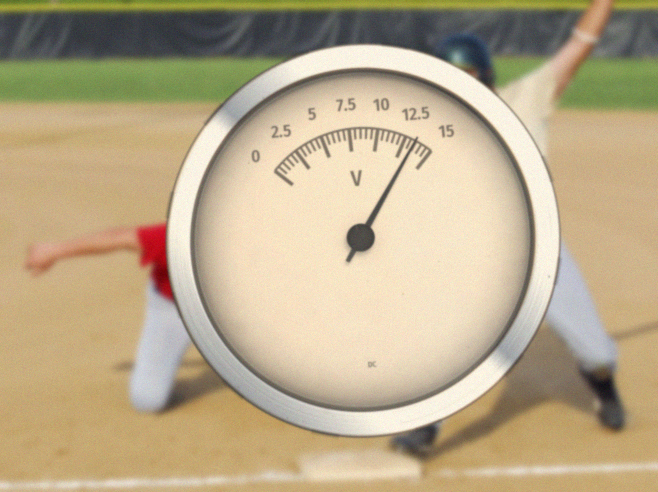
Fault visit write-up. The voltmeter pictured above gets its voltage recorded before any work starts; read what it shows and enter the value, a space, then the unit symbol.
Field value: 13.5 V
